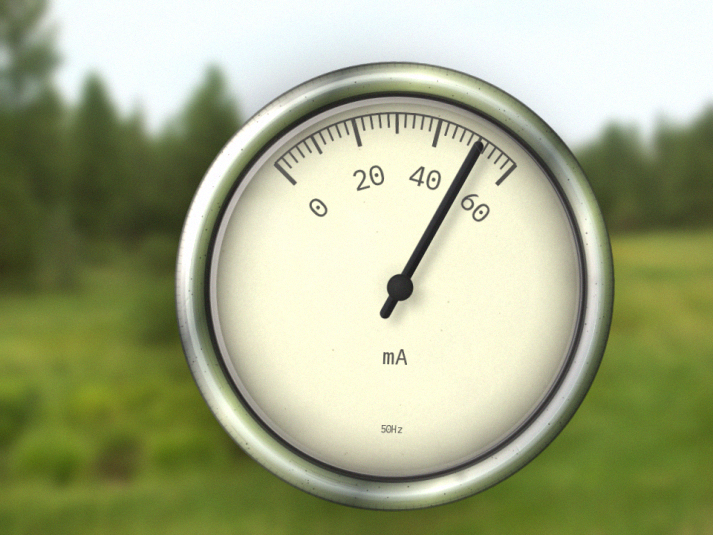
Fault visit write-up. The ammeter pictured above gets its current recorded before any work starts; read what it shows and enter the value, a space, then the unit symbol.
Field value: 50 mA
